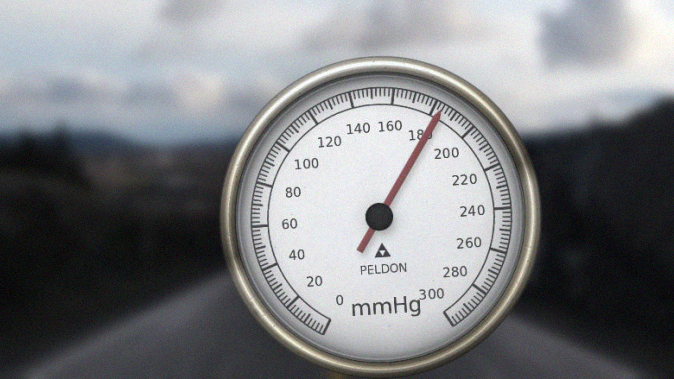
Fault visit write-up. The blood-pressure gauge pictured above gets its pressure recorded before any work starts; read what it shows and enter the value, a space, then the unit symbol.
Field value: 184 mmHg
